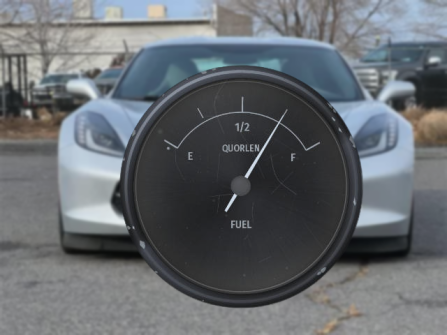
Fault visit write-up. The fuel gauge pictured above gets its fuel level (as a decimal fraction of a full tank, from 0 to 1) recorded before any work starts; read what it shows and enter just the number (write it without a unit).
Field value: 0.75
